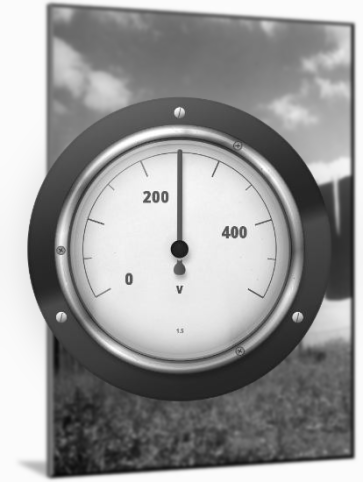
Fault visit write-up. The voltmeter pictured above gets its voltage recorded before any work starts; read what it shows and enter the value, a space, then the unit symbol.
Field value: 250 V
